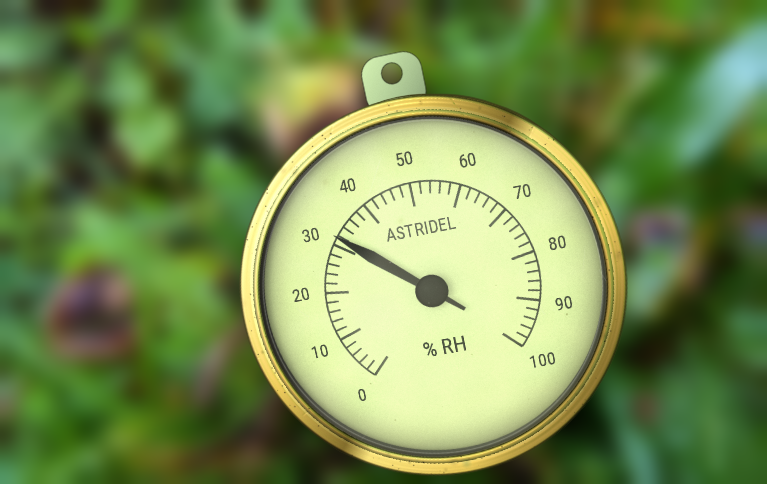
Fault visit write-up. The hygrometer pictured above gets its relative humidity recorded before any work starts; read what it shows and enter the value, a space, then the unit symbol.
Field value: 32 %
